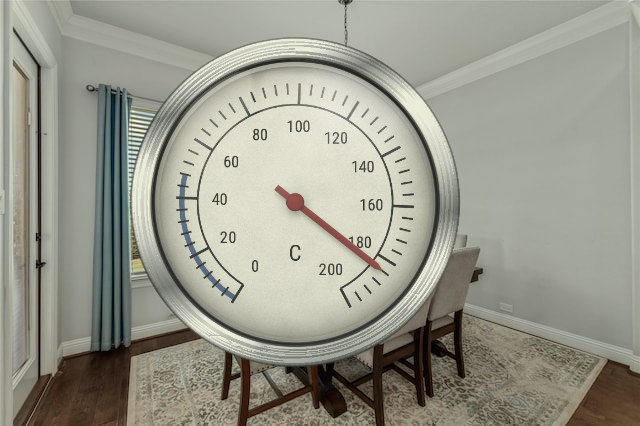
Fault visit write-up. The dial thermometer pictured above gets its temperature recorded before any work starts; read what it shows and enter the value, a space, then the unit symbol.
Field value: 184 °C
